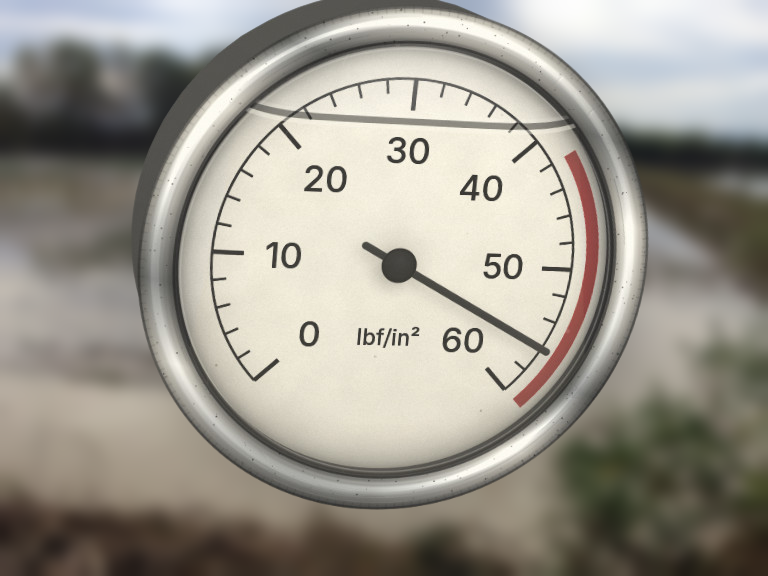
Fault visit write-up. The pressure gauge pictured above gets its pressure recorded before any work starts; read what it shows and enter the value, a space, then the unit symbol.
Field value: 56 psi
